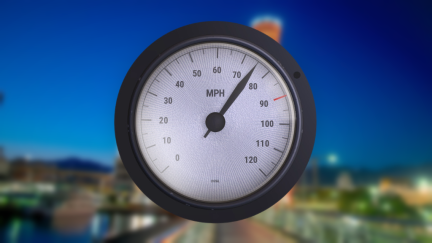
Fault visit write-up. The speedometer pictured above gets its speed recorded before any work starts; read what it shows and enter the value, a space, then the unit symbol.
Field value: 75 mph
